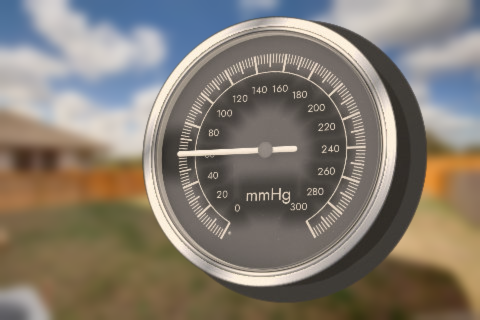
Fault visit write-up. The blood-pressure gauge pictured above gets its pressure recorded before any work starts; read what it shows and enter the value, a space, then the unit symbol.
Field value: 60 mmHg
